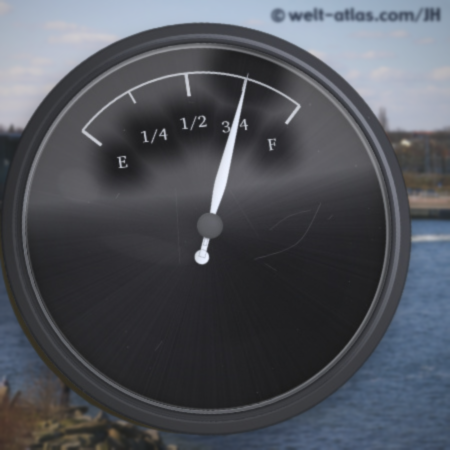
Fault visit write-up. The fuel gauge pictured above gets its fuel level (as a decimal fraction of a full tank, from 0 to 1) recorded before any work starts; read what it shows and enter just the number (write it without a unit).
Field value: 0.75
